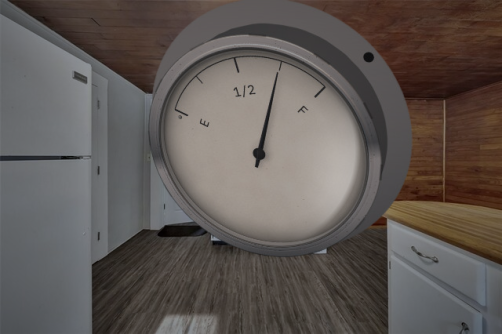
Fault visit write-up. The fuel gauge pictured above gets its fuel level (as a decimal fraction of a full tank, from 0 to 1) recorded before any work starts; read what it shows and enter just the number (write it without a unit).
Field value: 0.75
